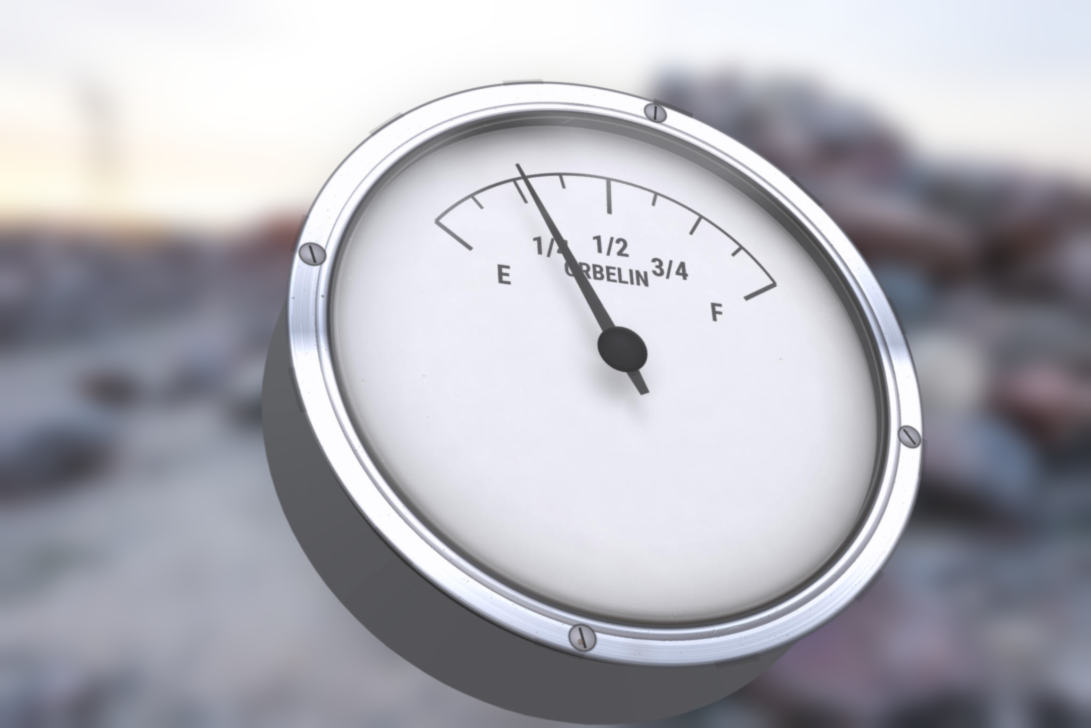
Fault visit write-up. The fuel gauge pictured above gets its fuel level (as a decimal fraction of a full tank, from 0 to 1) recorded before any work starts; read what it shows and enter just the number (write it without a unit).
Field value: 0.25
